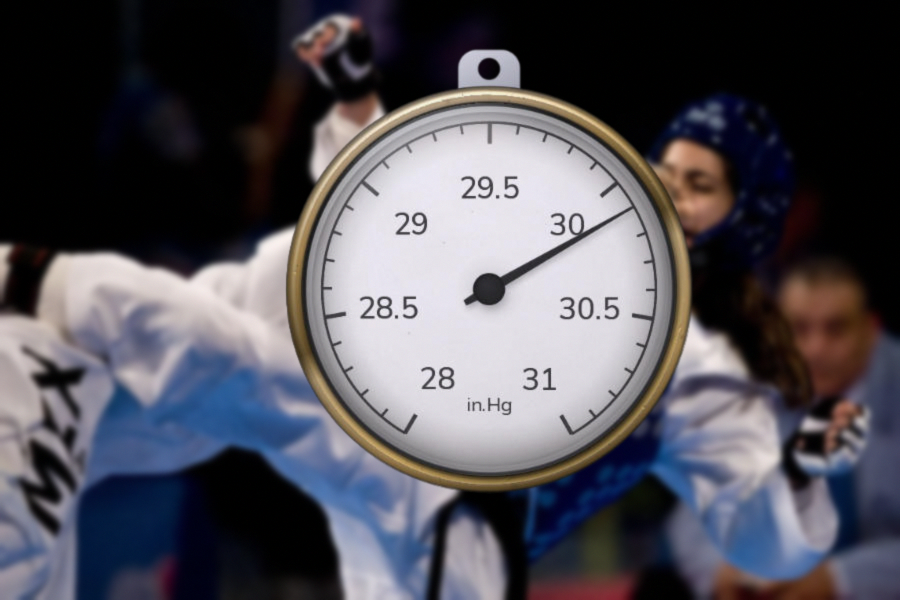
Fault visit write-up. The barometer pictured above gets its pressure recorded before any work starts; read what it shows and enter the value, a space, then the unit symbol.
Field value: 30.1 inHg
